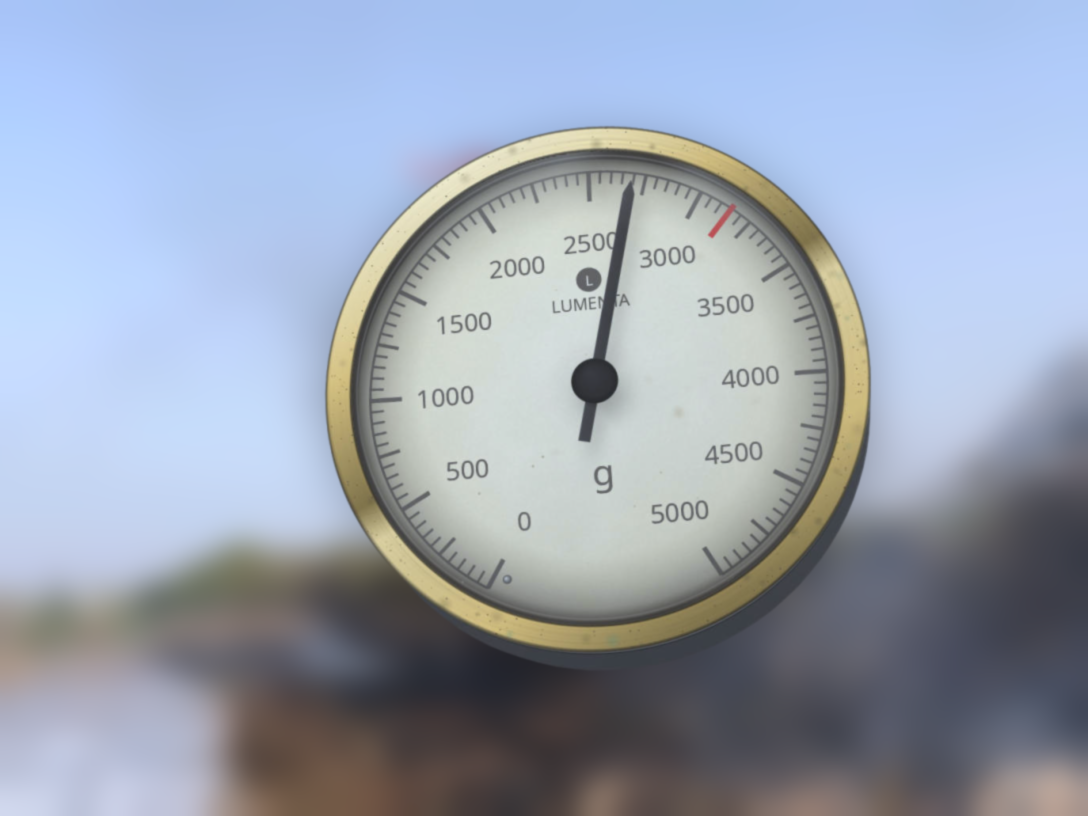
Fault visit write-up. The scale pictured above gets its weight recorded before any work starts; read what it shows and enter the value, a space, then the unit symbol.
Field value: 2700 g
